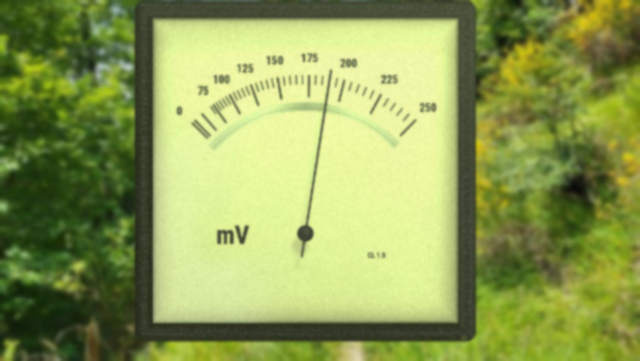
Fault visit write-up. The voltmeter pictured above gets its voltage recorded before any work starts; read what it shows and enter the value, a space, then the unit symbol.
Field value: 190 mV
